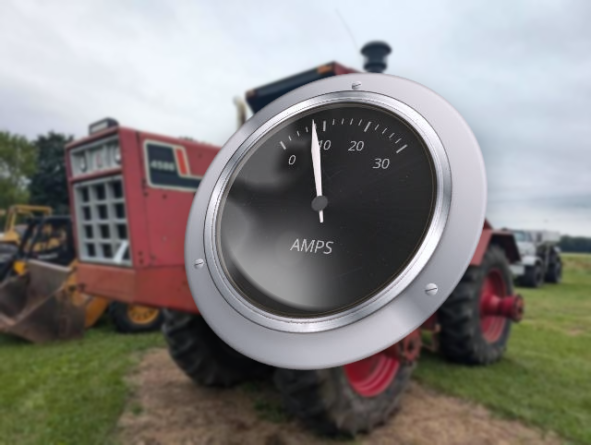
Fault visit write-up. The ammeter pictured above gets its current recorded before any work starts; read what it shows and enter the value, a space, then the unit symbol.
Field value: 8 A
